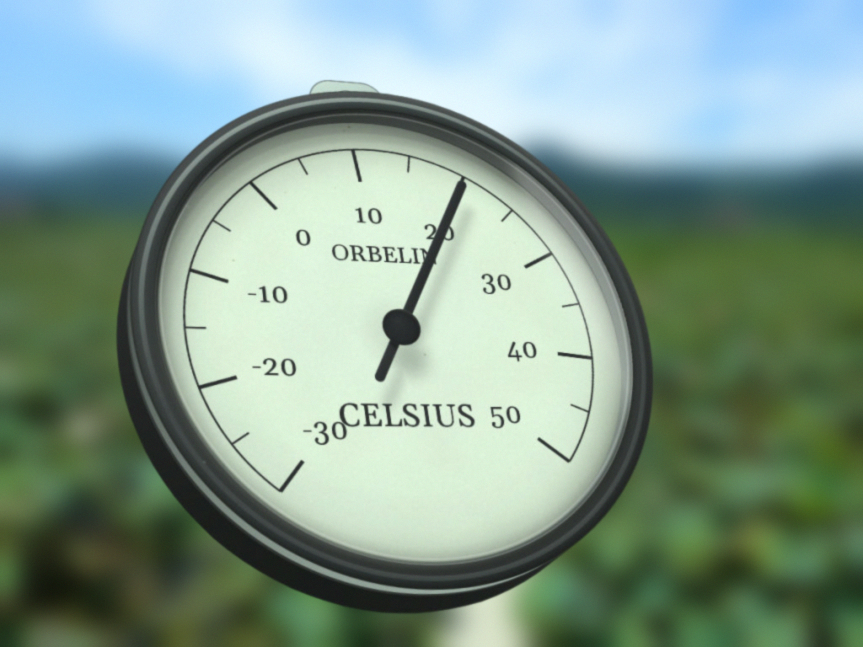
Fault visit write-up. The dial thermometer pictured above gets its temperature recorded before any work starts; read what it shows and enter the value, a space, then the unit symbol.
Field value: 20 °C
